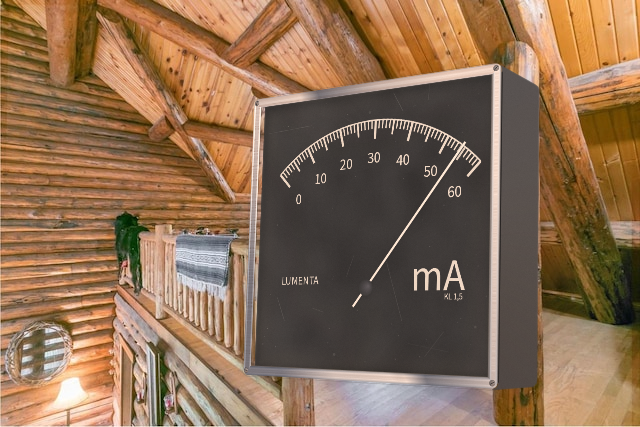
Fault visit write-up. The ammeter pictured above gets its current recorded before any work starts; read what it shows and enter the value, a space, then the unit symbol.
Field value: 55 mA
